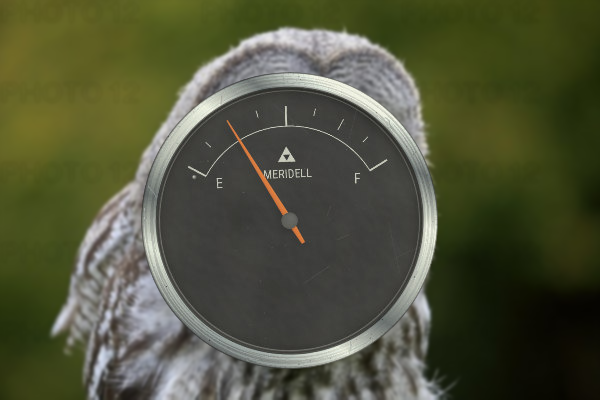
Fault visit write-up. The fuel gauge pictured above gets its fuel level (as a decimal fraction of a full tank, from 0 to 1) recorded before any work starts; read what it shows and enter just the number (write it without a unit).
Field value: 0.25
